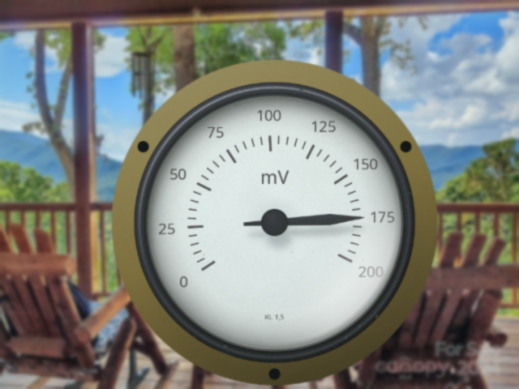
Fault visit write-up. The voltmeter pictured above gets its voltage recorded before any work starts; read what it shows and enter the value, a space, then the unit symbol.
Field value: 175 mV
